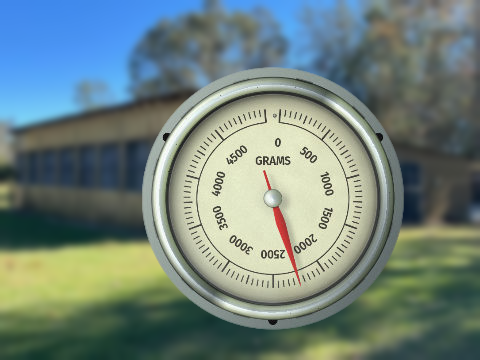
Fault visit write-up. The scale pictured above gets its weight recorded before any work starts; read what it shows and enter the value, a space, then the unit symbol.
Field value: 2250 g
